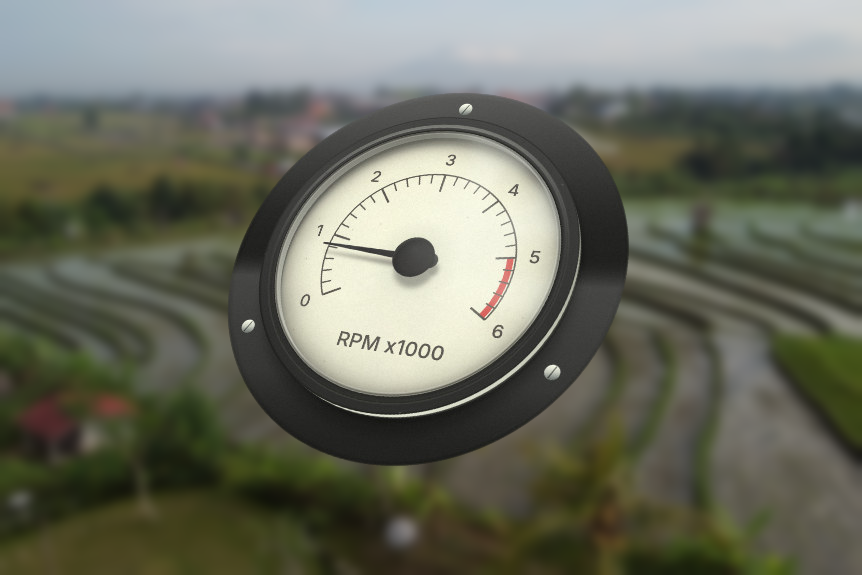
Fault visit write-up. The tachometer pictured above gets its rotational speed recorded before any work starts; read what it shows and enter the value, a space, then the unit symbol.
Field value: 800 rpm
